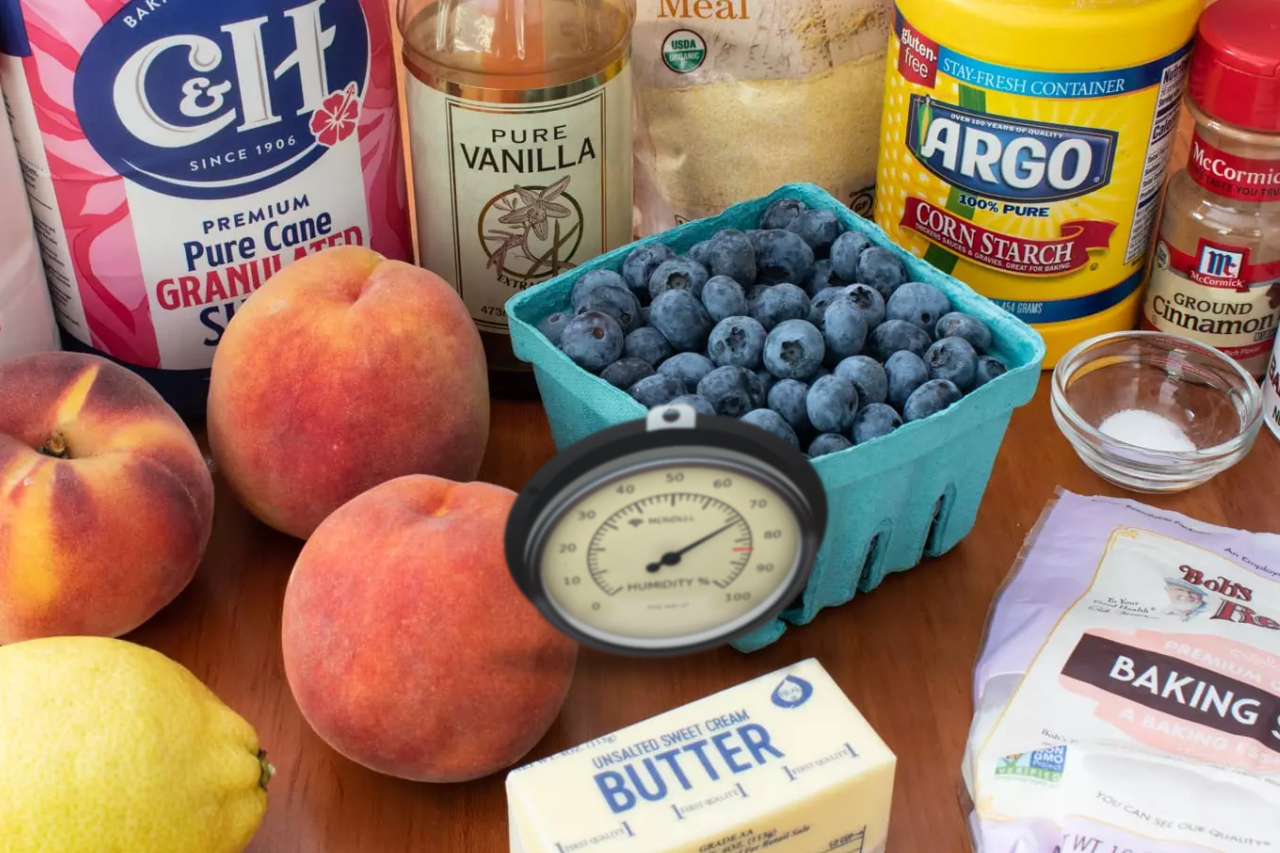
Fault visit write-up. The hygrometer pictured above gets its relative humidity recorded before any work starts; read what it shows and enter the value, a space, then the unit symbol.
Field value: 70 %
